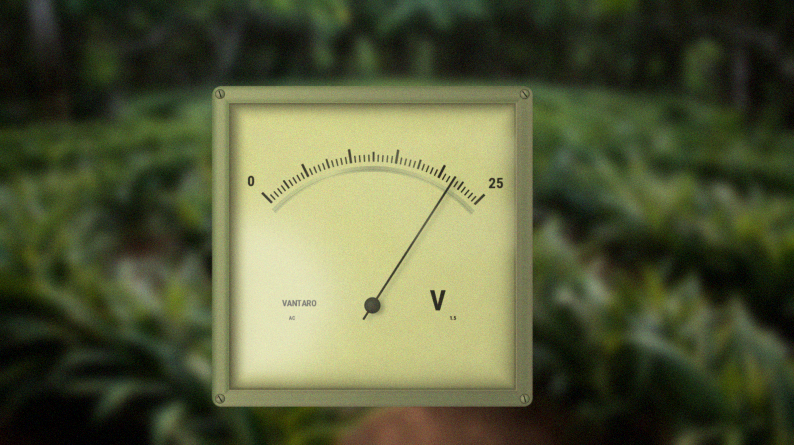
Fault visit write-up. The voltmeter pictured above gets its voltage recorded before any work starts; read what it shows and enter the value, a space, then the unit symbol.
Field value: 21.5 V
